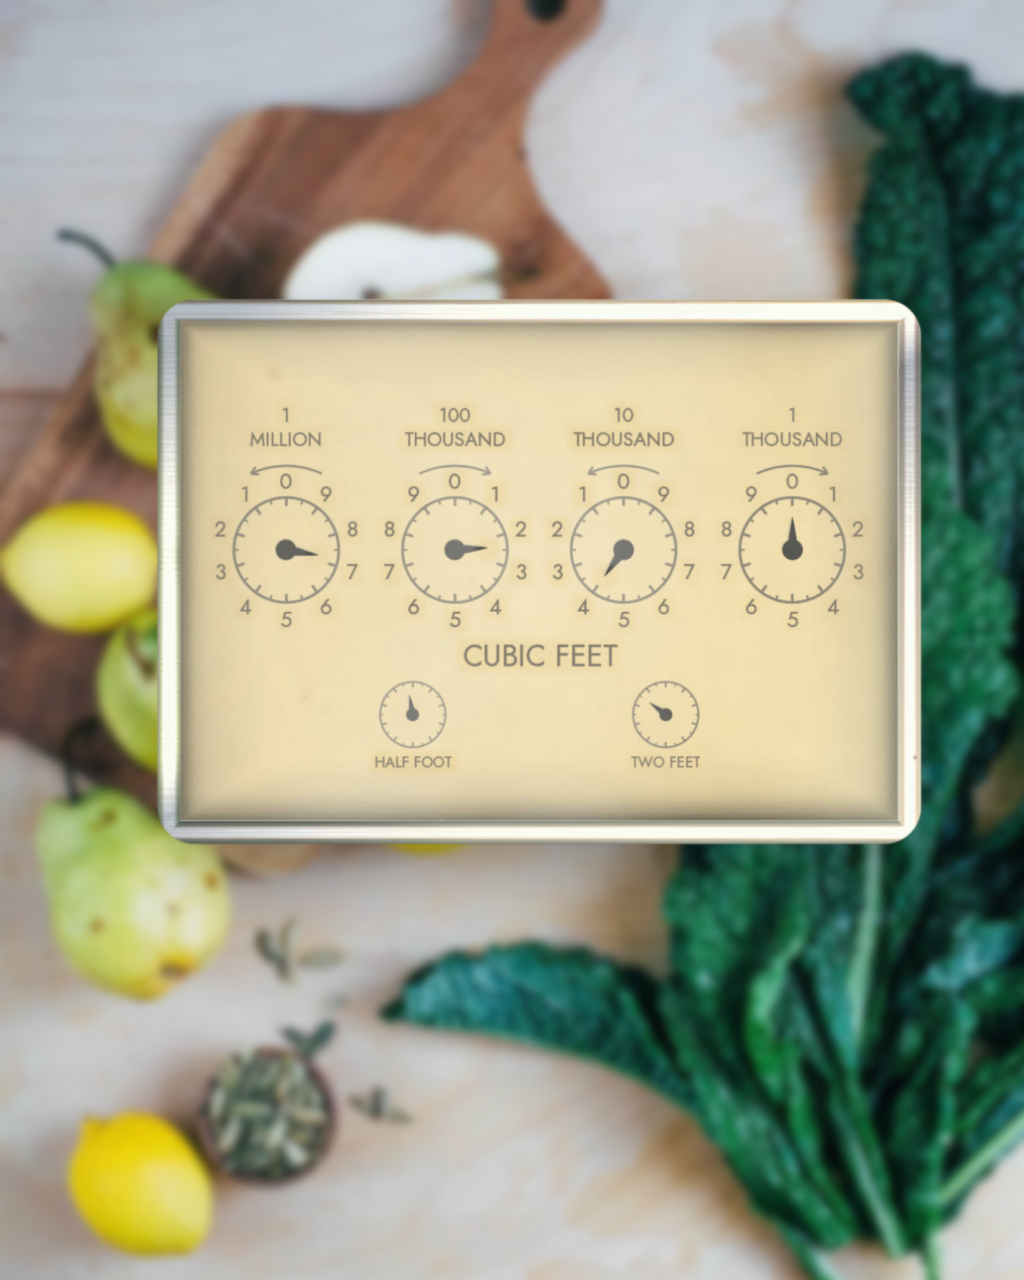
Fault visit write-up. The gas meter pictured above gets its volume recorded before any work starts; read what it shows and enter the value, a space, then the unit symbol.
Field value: 724000 ft³
